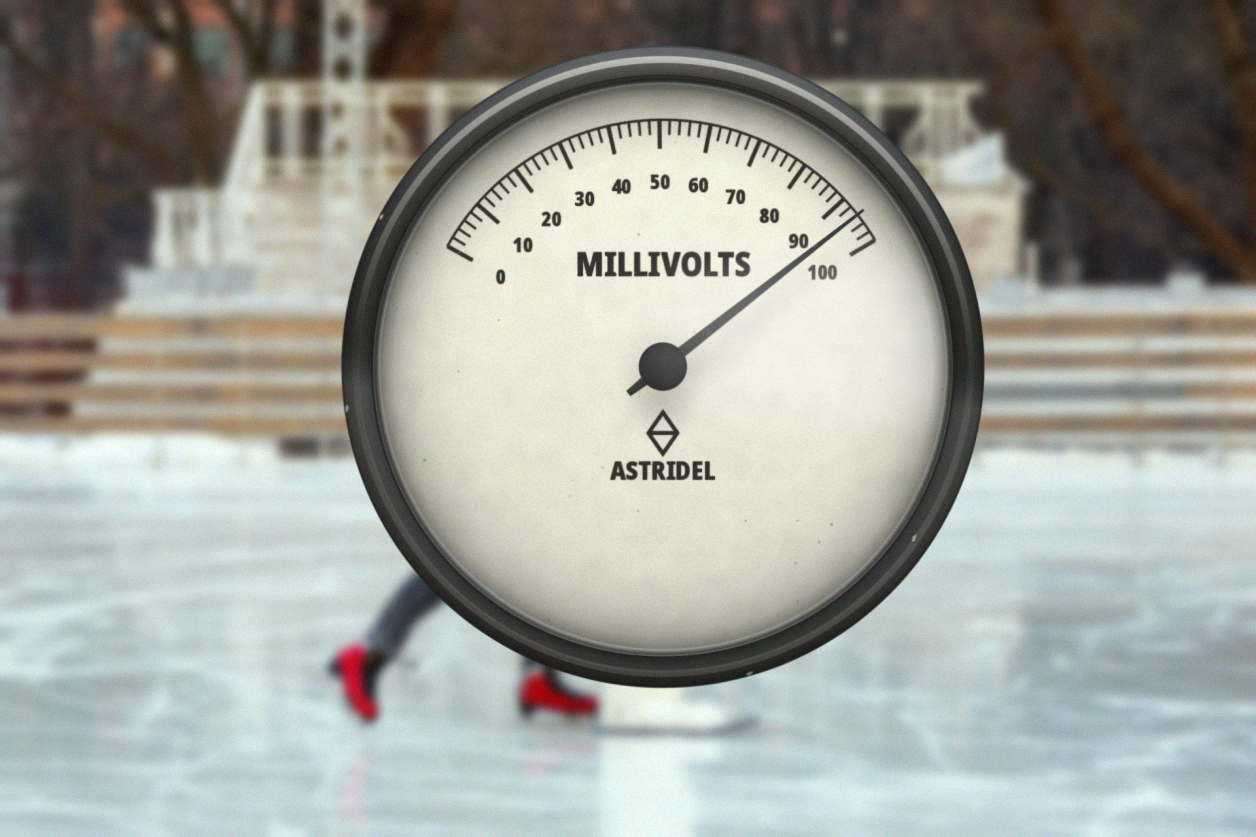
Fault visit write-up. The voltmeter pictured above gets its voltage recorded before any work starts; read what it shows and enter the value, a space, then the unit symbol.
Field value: 94 mV
